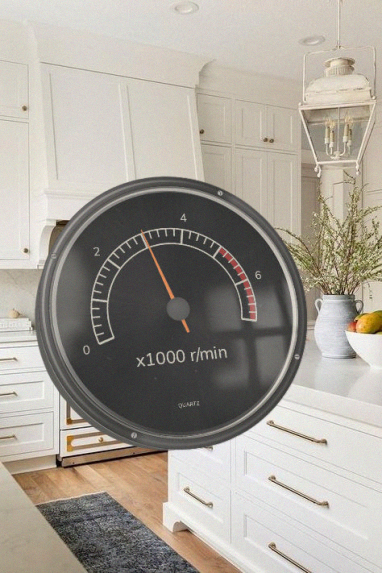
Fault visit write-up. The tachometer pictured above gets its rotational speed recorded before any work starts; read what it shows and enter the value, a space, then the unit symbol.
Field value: 3000 rpm
